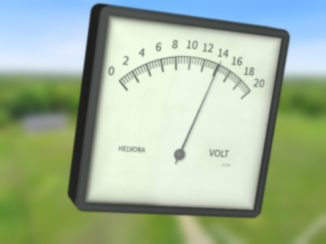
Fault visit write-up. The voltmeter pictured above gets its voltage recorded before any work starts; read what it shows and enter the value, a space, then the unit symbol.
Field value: 14 V
